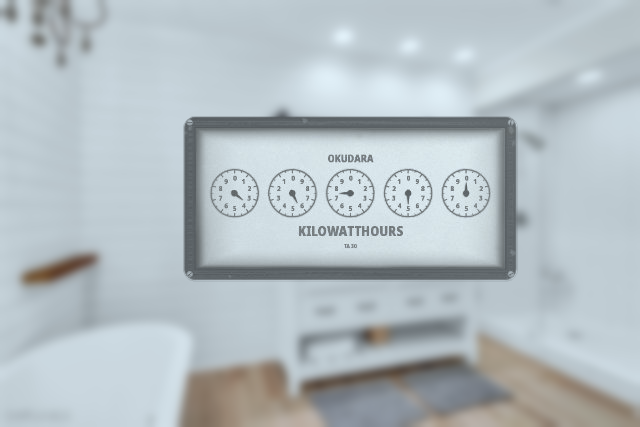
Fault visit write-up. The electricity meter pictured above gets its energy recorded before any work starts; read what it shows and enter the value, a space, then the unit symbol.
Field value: 35750 kWh
